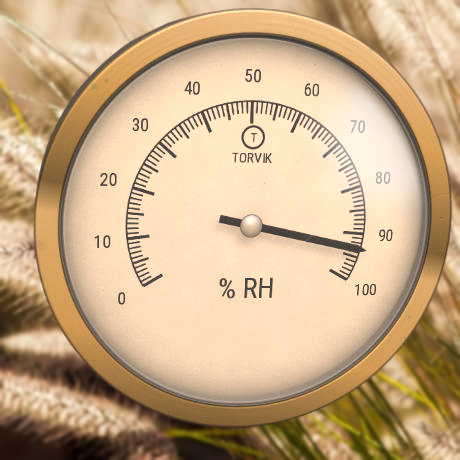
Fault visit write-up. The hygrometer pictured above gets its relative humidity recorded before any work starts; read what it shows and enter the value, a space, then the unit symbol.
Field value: 93 %
